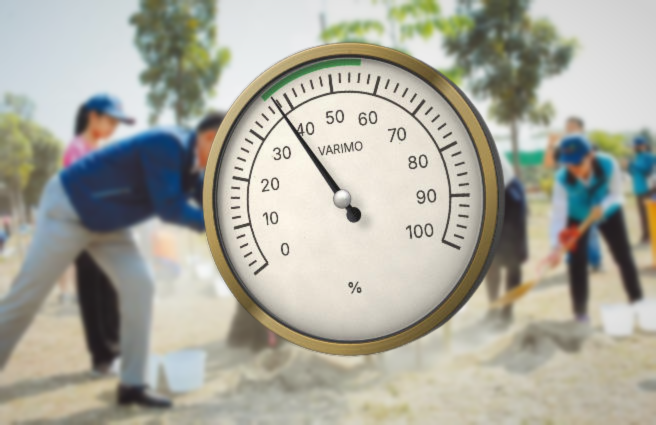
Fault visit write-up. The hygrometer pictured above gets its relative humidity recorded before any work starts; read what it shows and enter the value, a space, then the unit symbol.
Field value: 38 %
